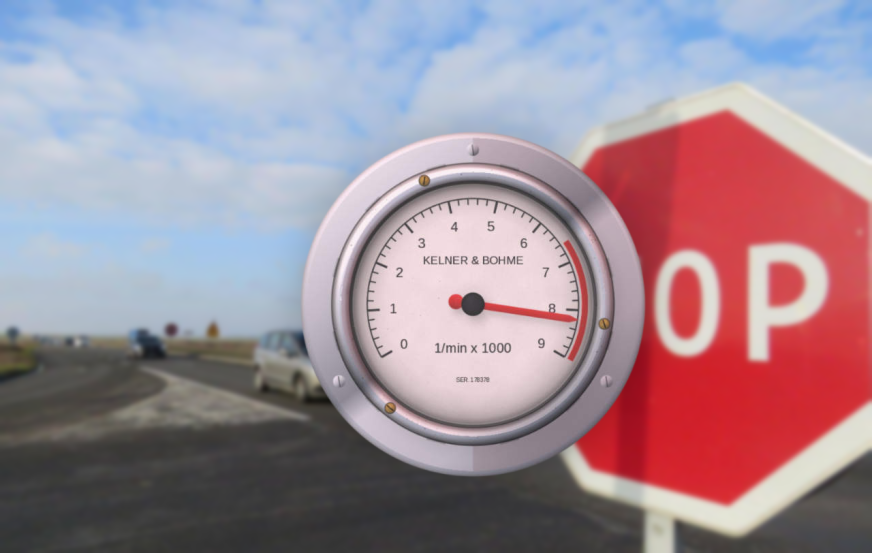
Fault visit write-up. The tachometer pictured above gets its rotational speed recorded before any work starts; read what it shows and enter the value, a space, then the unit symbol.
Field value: 8200 rpm
